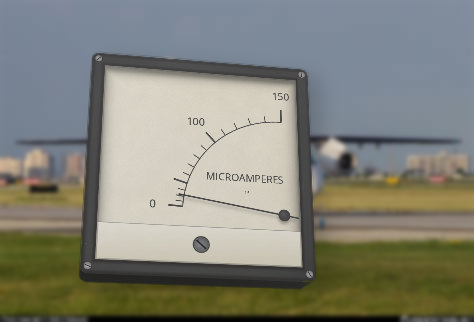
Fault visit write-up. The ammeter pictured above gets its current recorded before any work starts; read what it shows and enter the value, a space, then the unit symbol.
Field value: 30 µA
